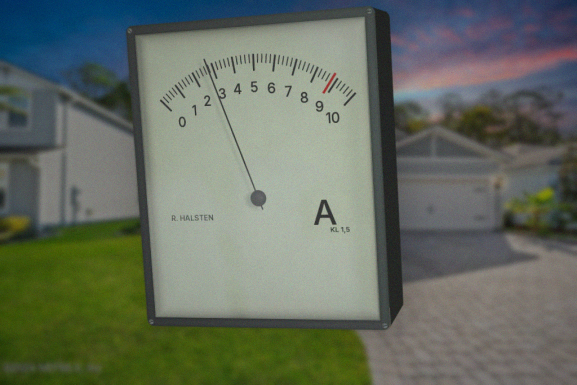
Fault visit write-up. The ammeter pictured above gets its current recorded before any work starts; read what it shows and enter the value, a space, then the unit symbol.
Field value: 2.8 A
